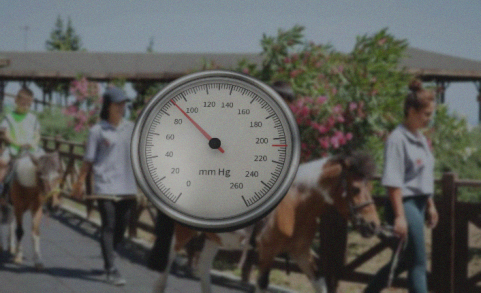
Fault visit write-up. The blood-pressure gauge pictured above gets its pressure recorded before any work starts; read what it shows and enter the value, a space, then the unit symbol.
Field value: 90 mmHg
